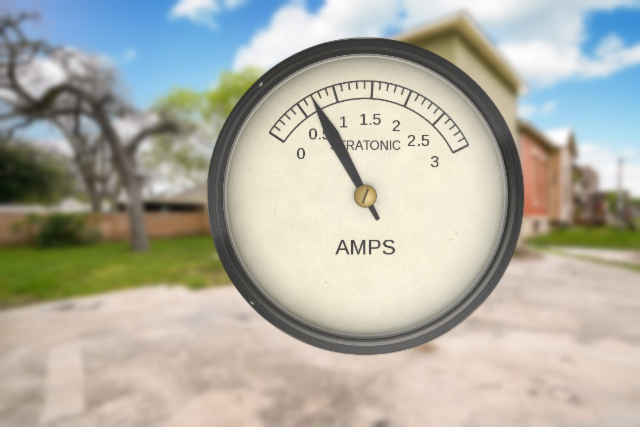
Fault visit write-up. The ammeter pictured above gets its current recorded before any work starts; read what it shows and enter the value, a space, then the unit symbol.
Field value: 0.7 A
